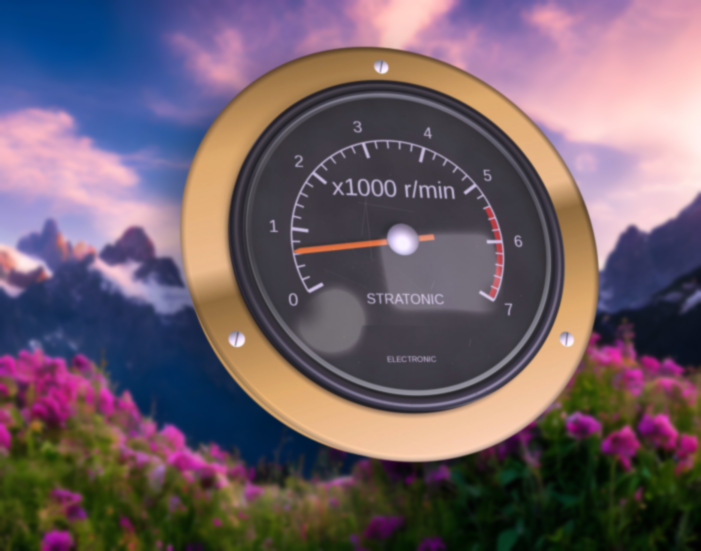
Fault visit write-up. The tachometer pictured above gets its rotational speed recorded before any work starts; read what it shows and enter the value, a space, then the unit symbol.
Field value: 600 rpm
